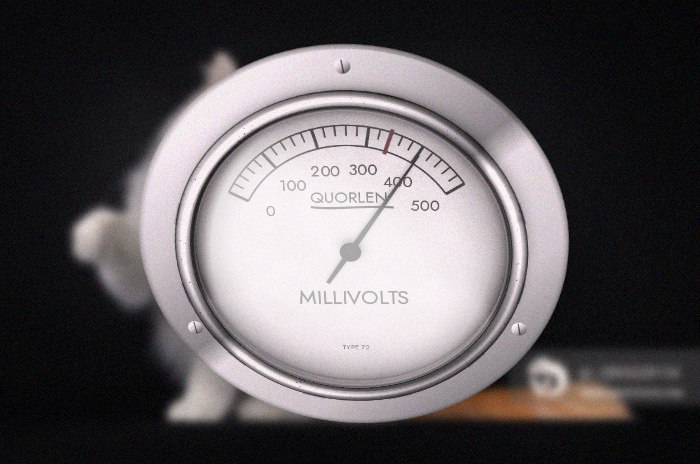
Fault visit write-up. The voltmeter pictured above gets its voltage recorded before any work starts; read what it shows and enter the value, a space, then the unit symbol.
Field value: 400 mV
